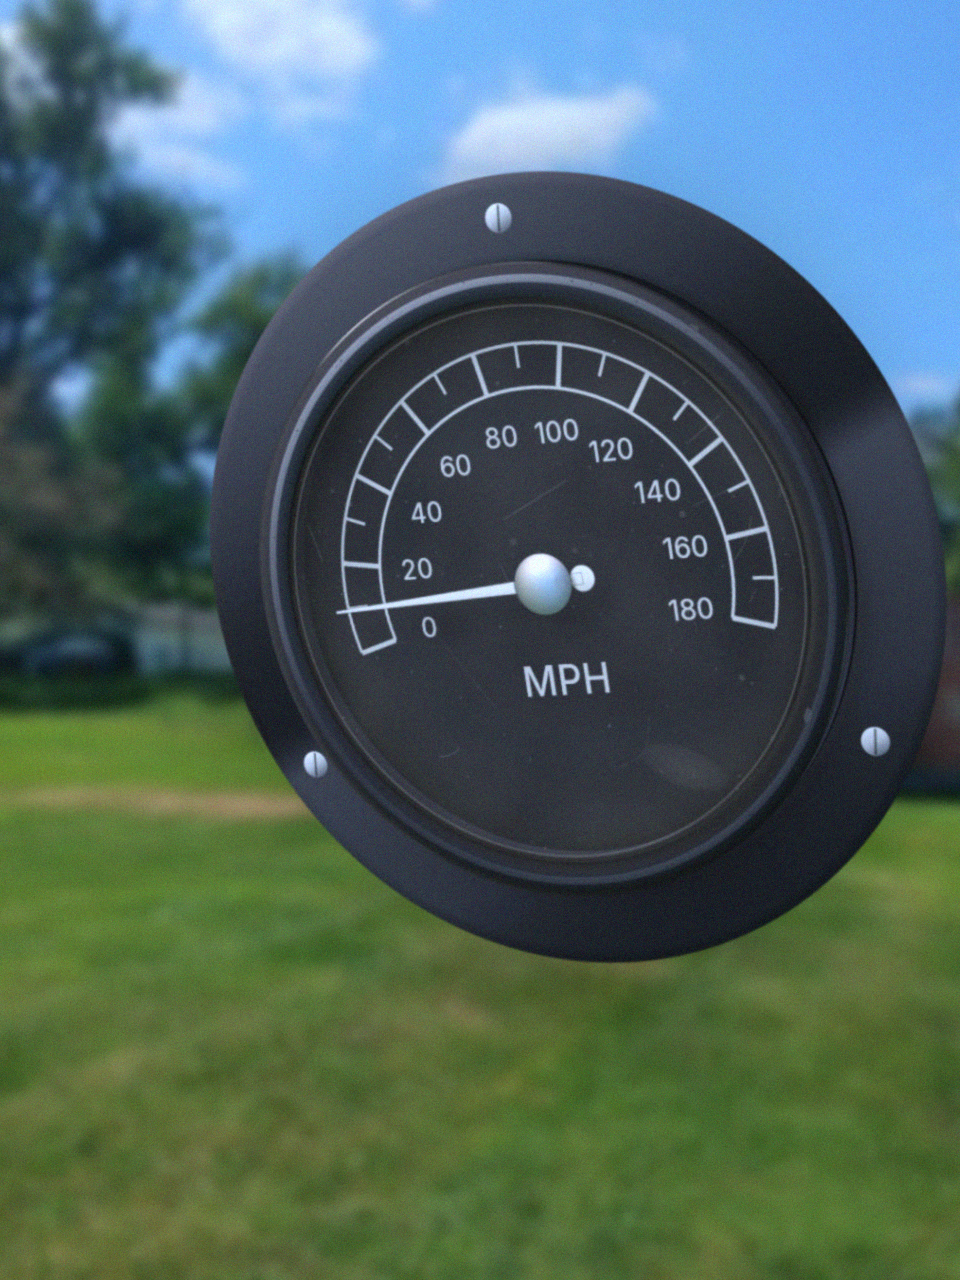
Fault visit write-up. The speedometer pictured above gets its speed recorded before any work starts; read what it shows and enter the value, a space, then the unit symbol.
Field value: 10 mph
